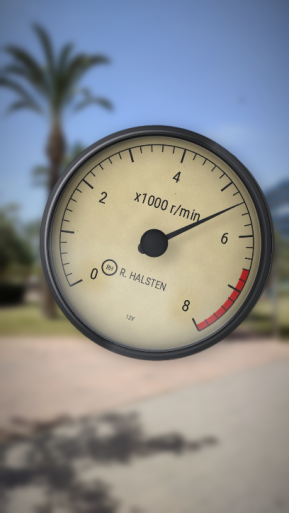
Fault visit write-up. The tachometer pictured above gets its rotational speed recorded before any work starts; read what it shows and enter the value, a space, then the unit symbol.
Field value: 5400 rpm
